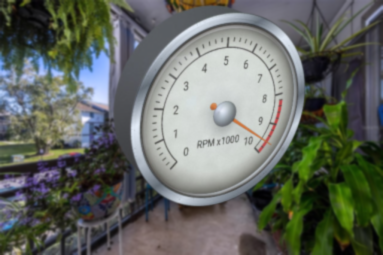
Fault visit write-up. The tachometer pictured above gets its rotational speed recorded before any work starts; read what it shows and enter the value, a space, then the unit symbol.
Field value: 9600 rpm
